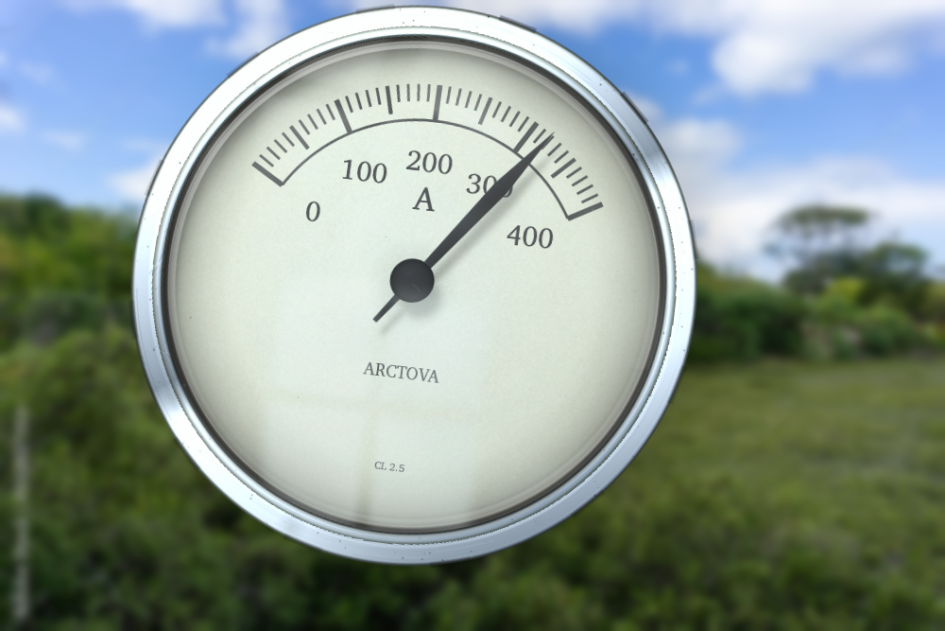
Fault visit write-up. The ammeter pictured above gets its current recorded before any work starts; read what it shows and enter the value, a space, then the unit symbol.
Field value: 320 A
